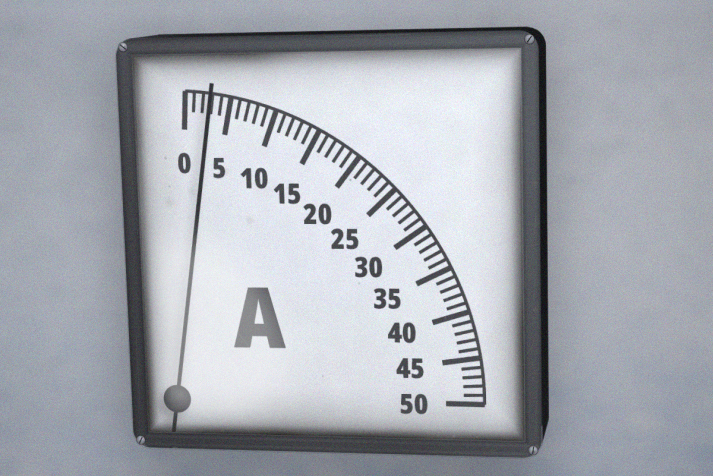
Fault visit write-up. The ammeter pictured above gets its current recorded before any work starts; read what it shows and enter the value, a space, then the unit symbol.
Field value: 3 A
